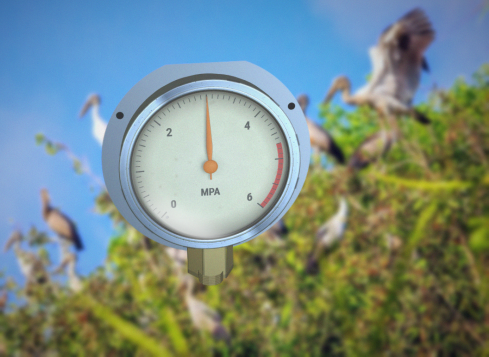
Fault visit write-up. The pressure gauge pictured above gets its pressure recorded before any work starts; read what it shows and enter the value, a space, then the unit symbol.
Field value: 3 MPa
